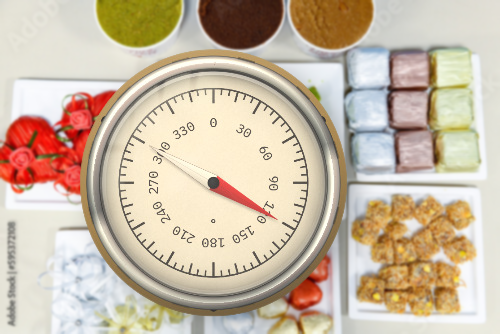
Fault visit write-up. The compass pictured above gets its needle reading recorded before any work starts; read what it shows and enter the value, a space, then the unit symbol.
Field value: 120 °
